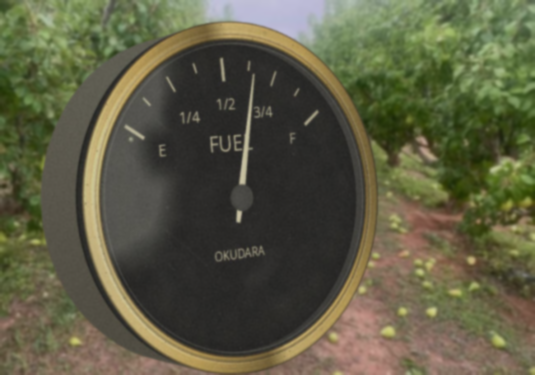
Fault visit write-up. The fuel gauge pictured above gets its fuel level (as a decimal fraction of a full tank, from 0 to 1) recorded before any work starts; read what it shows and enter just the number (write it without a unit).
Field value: 0.625
